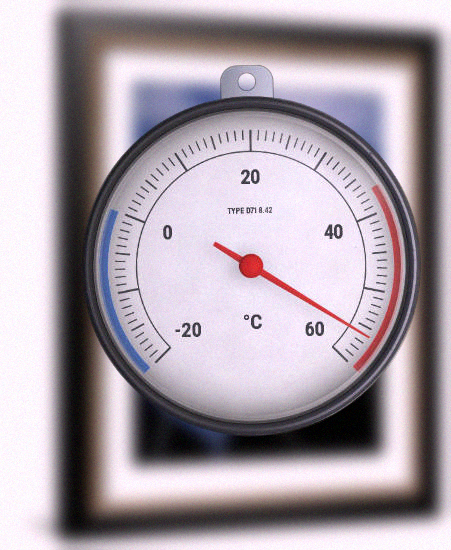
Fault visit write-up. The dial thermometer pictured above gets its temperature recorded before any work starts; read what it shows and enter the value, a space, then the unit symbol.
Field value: 56 °C
